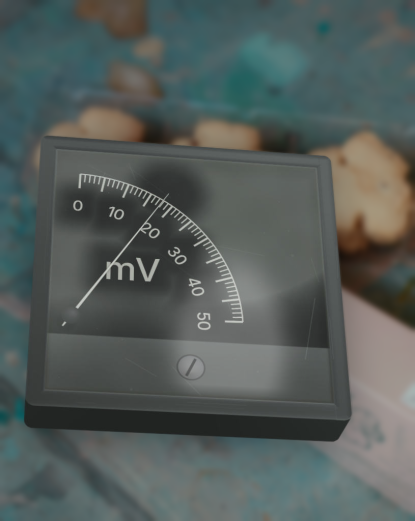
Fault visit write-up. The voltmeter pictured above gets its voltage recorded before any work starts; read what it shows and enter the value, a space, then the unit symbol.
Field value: 18 mV
